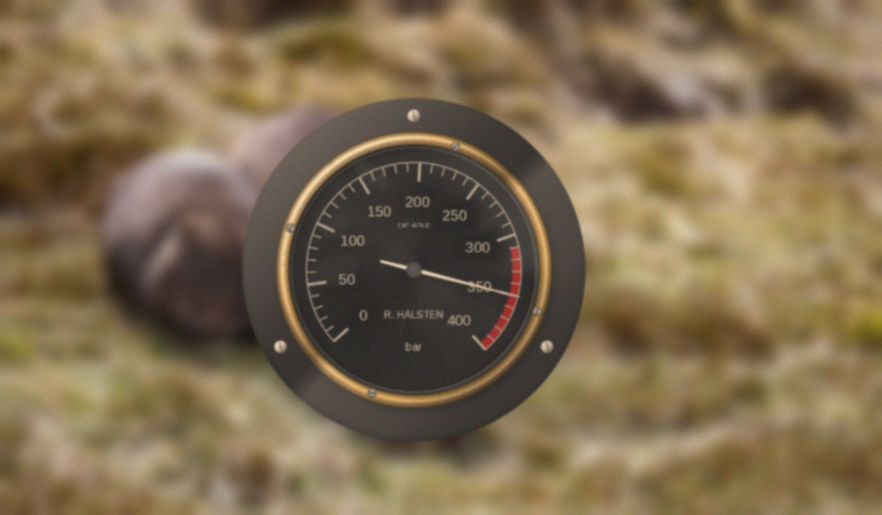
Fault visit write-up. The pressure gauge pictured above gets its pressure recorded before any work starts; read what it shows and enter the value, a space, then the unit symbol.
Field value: 350 bar
